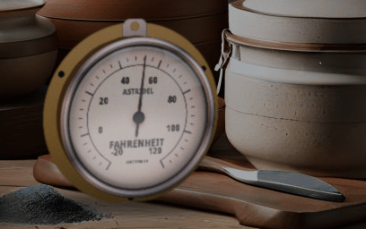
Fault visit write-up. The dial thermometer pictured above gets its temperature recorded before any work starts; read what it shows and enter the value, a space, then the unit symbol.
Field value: 52 °F
